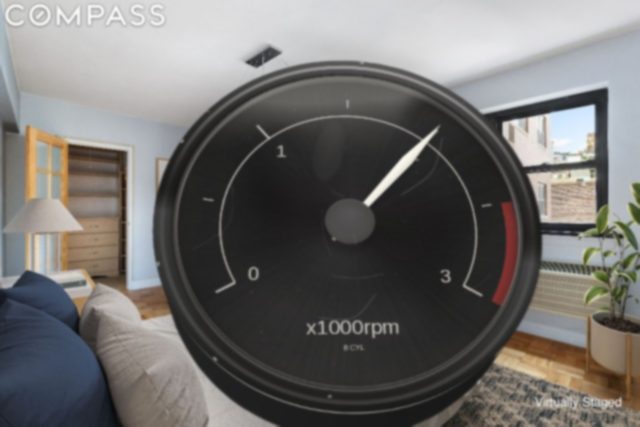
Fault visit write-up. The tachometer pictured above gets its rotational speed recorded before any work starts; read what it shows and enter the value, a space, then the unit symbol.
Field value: 2000 rpm
